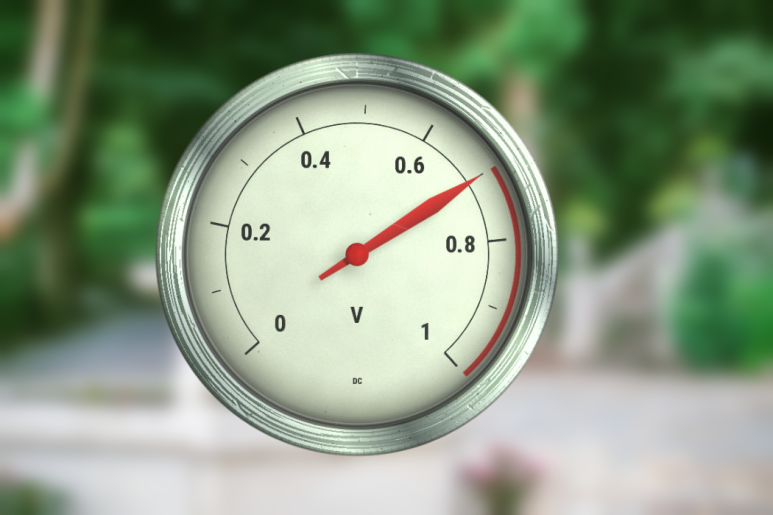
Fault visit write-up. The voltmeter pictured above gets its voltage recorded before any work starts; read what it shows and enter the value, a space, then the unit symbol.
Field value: 0.7 V
